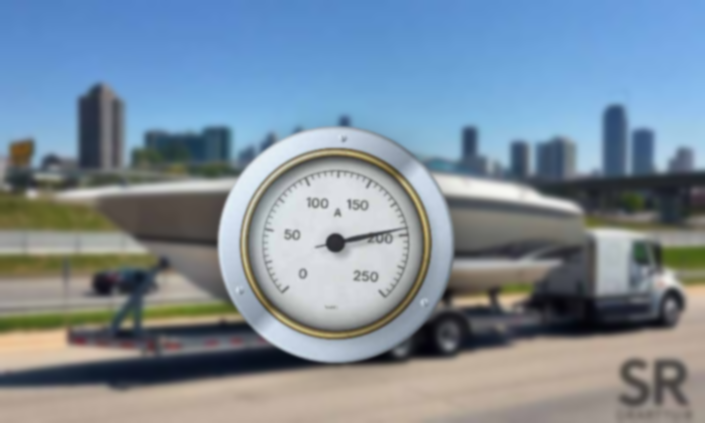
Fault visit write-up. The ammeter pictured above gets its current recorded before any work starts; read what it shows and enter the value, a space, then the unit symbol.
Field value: 195 A
